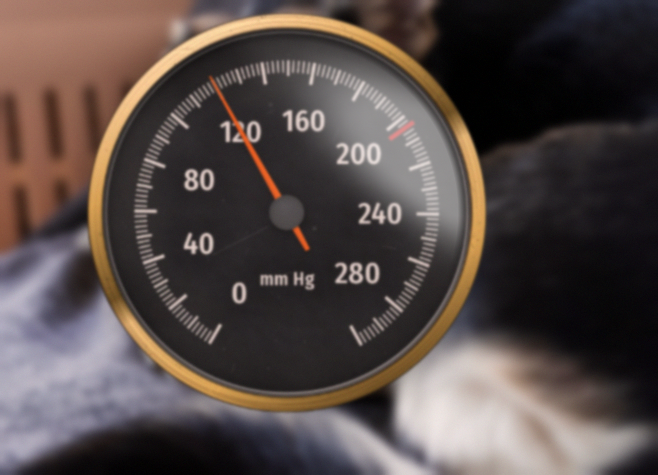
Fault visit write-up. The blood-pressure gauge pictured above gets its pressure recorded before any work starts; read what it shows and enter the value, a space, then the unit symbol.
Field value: 120 mmHg
